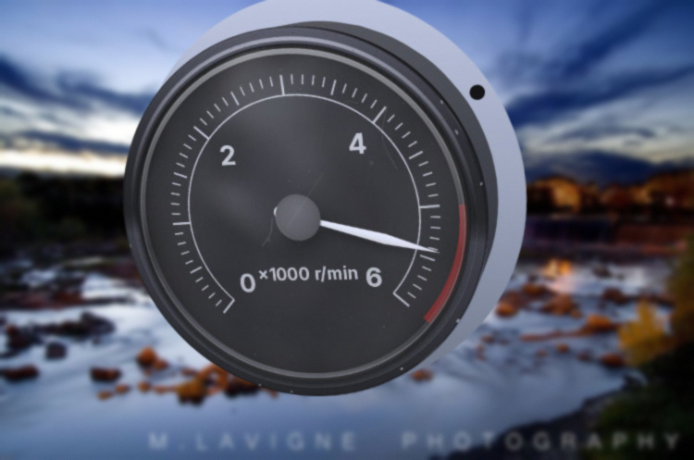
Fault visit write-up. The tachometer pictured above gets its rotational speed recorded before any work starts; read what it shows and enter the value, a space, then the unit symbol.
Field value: 5400 rpm
